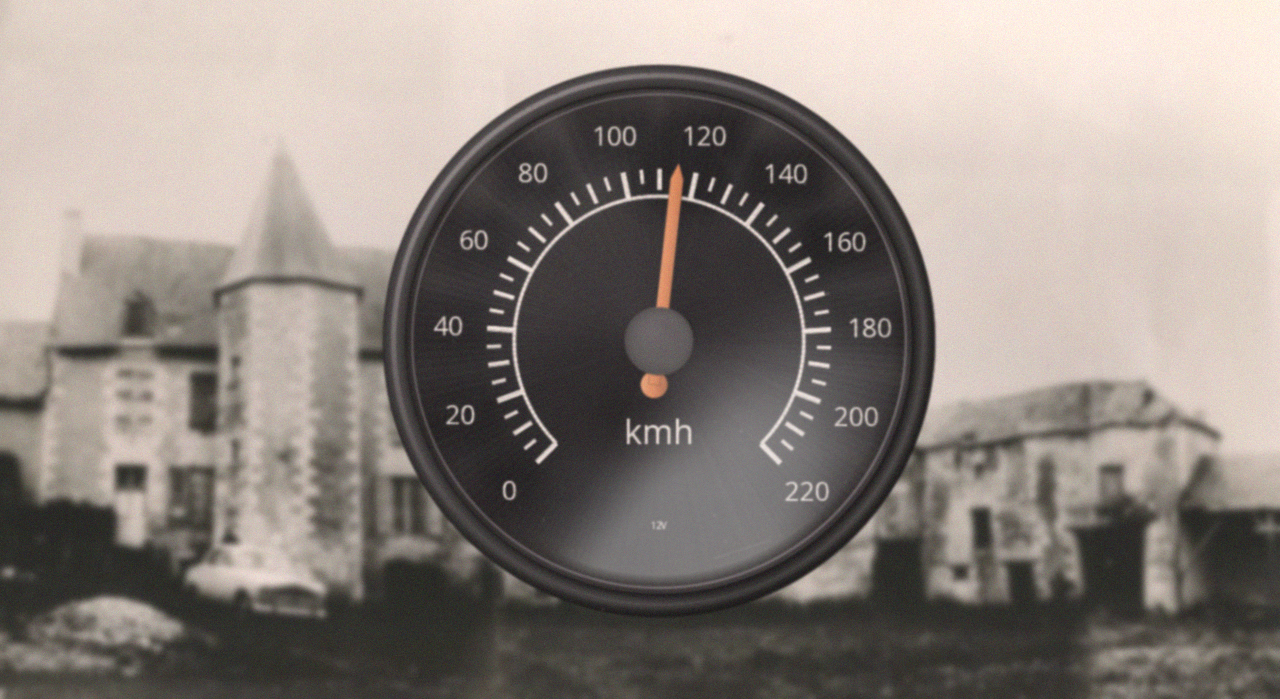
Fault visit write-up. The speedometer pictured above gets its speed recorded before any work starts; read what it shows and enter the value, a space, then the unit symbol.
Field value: 115 km/h
